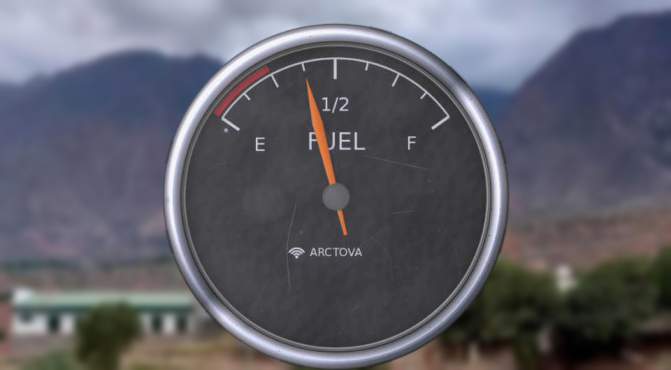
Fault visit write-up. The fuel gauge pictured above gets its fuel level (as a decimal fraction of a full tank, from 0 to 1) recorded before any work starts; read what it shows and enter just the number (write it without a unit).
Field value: 0.375
